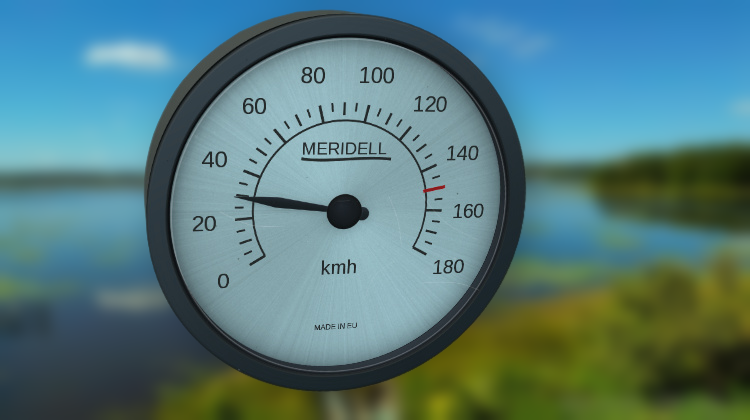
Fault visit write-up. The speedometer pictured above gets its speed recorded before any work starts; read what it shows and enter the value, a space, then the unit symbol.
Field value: 30 km/h
